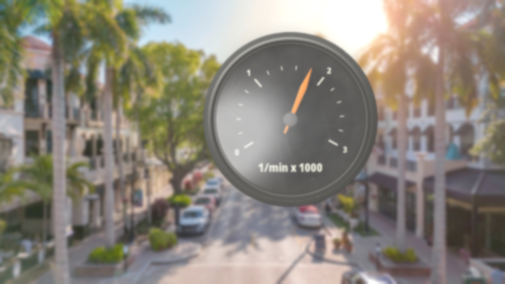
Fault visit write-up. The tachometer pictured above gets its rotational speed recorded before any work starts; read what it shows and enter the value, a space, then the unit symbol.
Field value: 1800 rpm
